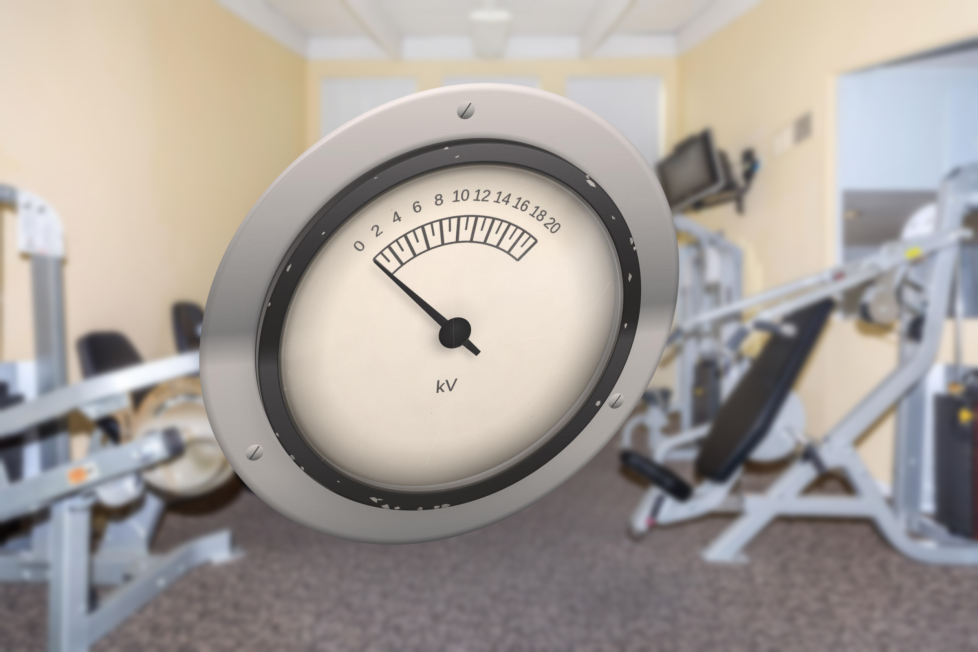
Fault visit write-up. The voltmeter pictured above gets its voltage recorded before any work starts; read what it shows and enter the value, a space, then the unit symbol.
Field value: 0 kV
